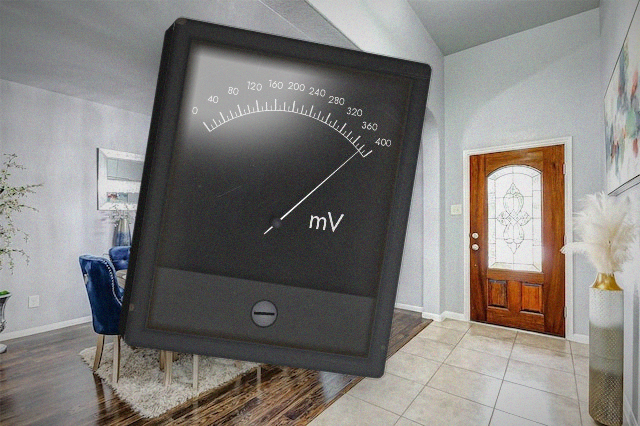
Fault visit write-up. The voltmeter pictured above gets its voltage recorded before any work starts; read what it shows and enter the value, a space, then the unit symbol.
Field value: 380 mV
